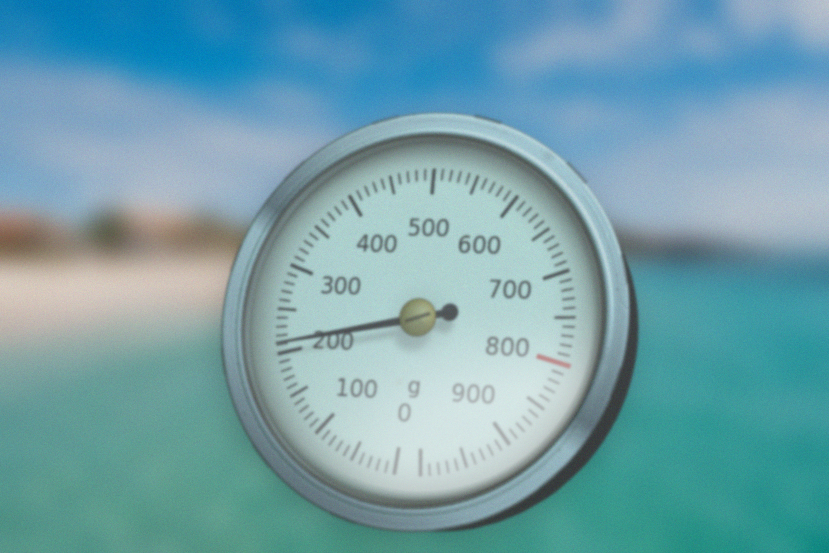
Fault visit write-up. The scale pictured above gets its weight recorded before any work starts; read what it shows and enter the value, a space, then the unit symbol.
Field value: 210 g
